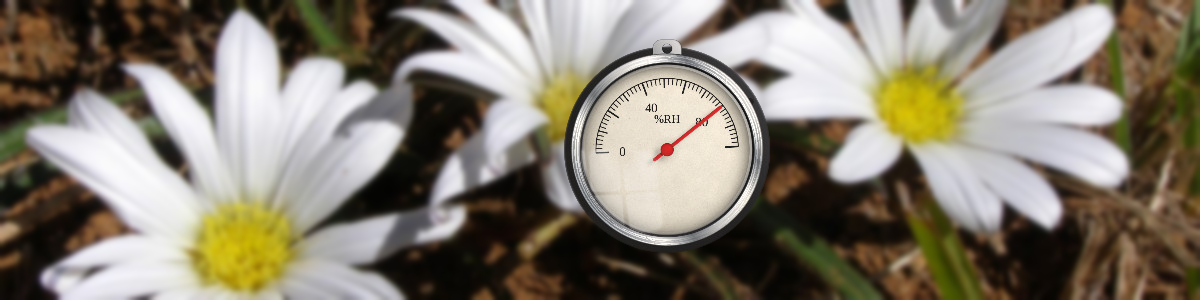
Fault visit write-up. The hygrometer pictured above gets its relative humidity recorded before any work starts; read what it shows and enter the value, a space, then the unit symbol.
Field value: 80 %
